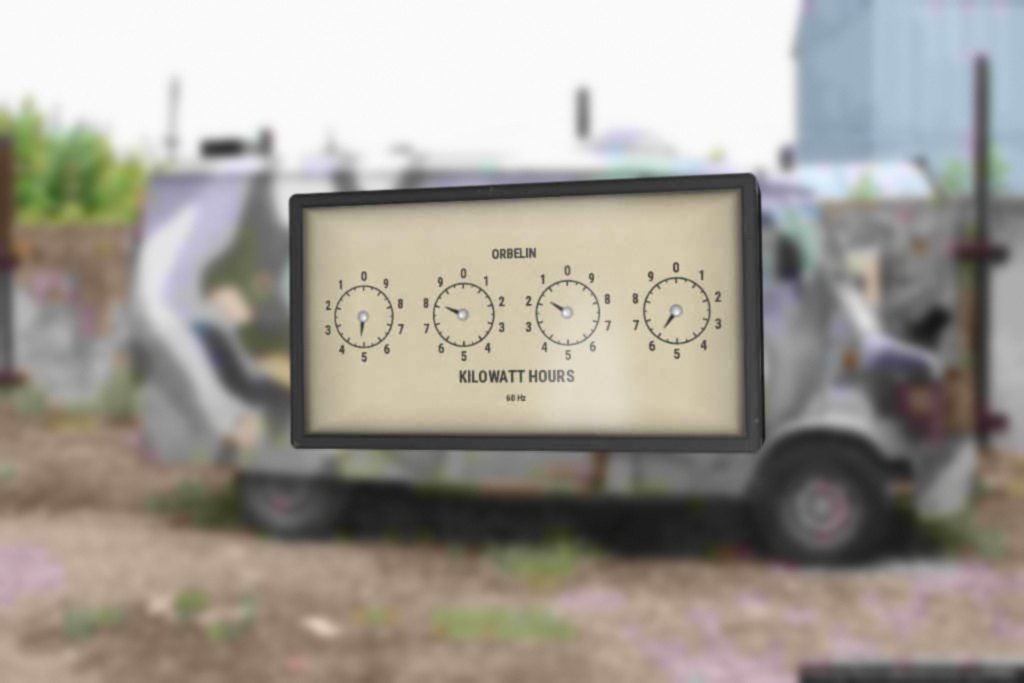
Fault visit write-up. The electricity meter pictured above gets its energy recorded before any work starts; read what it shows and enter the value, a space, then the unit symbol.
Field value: 4816 kWh
